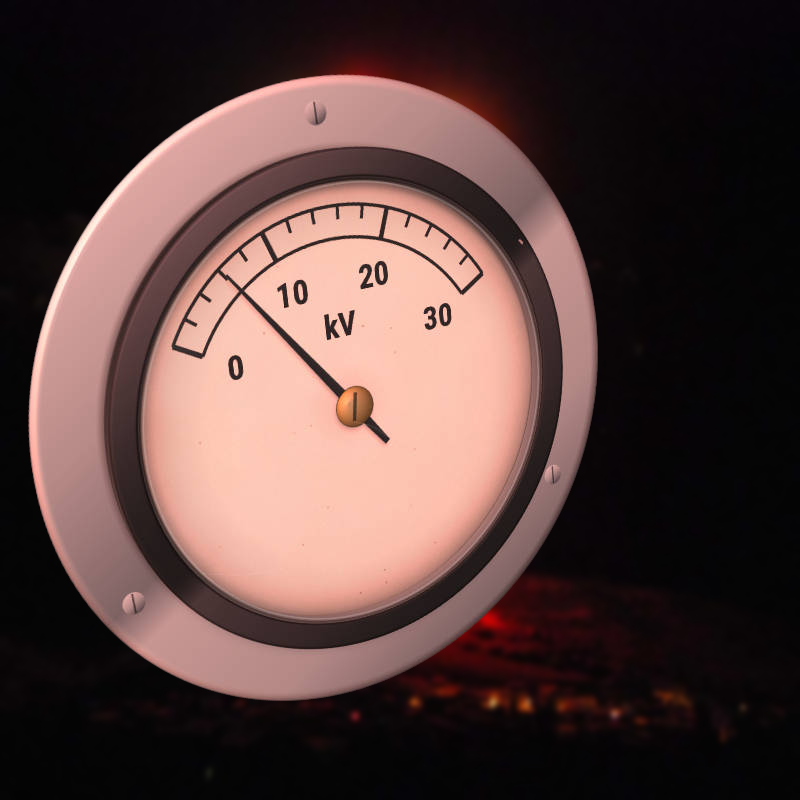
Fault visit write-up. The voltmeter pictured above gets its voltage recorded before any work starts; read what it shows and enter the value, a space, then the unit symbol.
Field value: 6 kV
